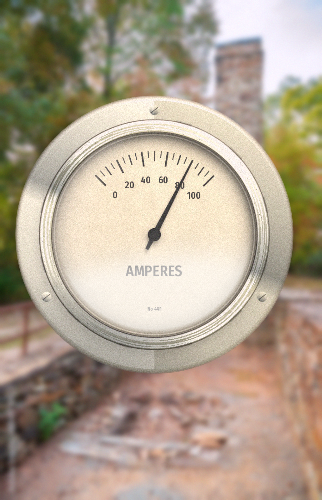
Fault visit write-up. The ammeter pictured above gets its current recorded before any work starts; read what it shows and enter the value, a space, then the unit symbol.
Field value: 80 A
